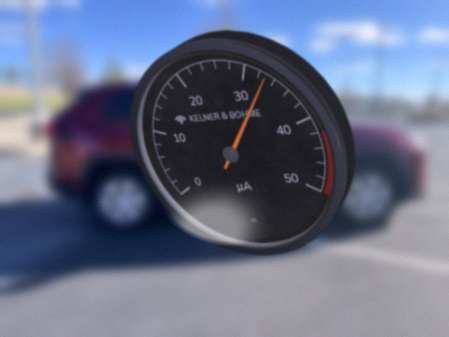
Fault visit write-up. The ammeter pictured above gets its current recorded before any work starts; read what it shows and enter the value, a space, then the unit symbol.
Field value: 33 µA
